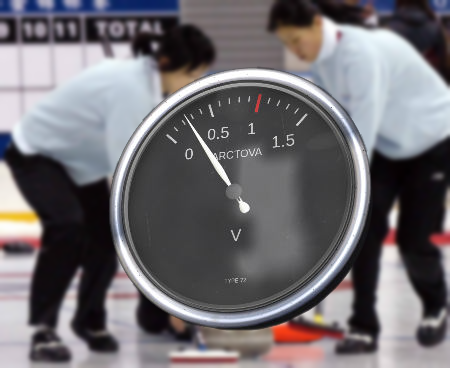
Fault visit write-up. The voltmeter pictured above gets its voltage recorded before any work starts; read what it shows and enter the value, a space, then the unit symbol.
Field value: 0.25 V
